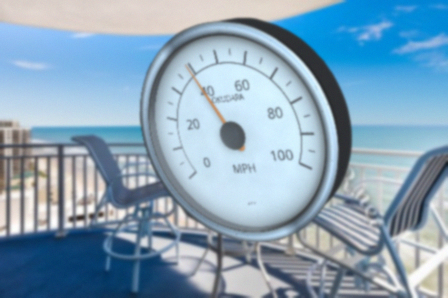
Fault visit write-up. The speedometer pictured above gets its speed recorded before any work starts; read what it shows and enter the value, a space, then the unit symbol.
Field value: 40 mph
